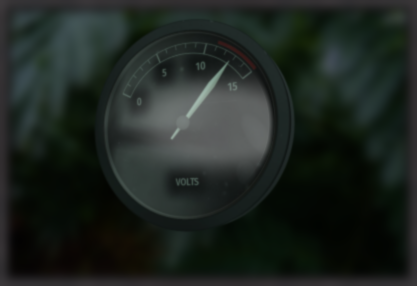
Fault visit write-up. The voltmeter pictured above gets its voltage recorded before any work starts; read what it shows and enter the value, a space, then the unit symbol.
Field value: 13 V
